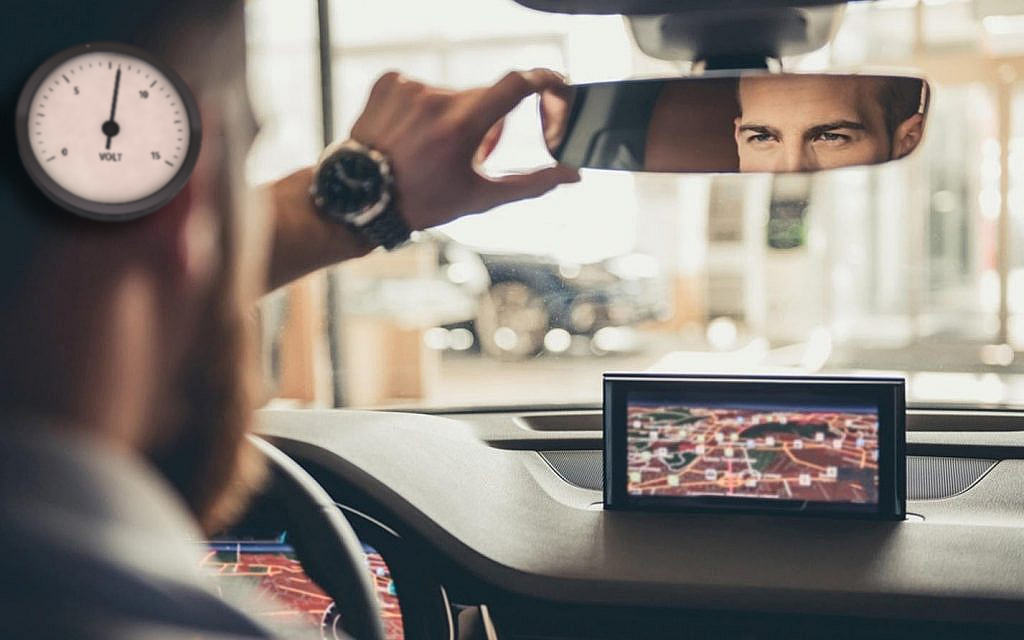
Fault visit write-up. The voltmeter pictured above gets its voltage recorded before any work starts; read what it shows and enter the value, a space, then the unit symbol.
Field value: 8 V
